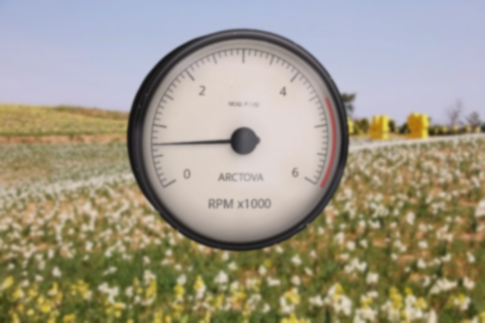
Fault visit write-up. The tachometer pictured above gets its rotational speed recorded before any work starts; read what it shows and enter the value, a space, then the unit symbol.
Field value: 700 rpm
